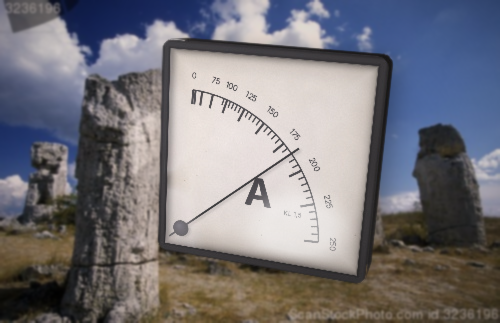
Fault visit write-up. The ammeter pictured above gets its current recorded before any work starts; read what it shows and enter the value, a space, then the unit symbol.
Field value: 185 A
